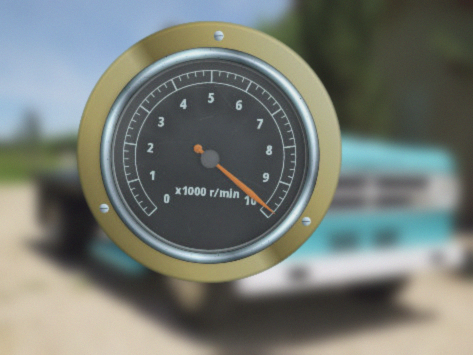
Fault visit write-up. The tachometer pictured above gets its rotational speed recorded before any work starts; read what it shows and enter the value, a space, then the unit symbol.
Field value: 9800 rpm
